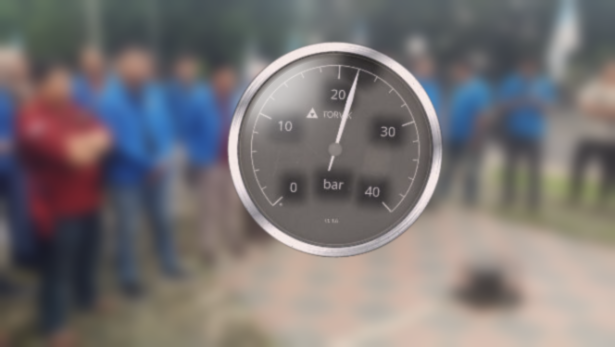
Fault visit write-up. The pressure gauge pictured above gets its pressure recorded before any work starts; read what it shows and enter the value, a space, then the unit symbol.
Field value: 22 bar
